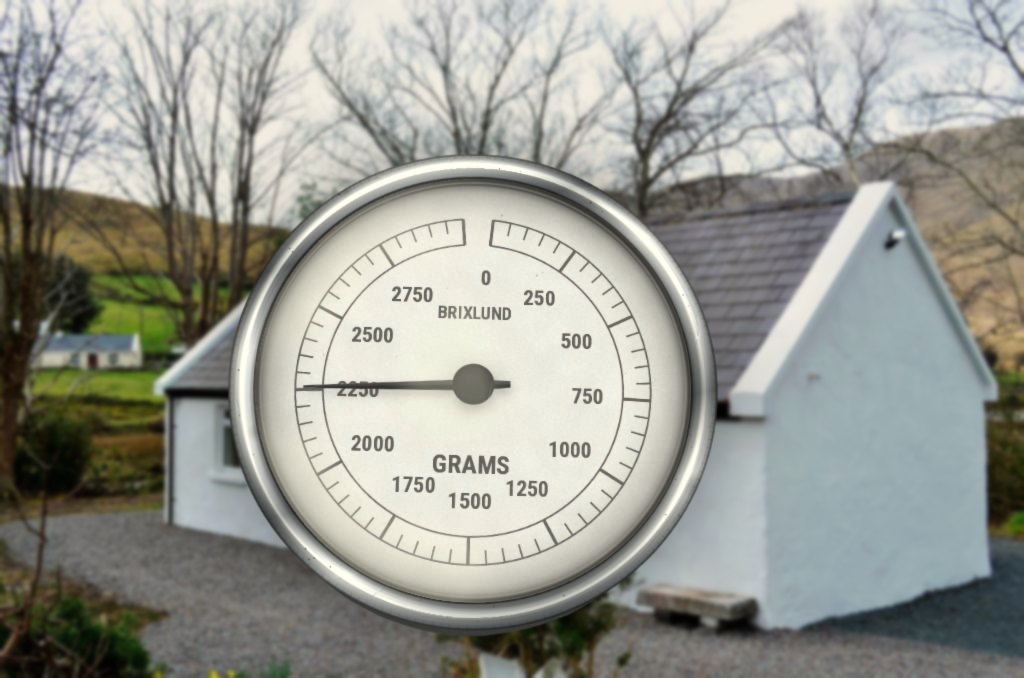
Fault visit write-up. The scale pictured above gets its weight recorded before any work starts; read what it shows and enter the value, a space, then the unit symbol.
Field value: 2250 g
